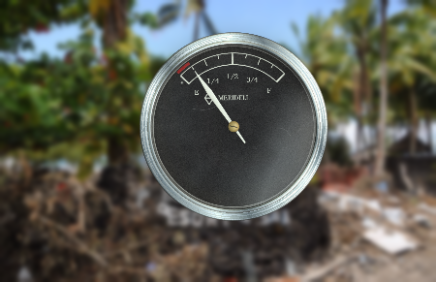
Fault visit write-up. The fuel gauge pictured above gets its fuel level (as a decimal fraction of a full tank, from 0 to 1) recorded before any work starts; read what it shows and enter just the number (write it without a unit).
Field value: 0.125
